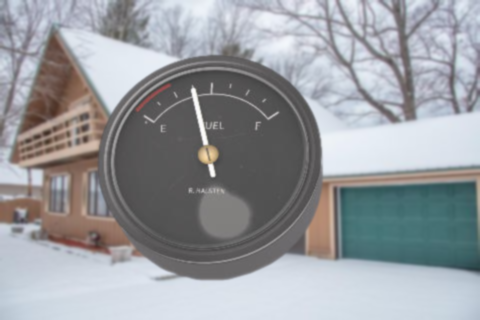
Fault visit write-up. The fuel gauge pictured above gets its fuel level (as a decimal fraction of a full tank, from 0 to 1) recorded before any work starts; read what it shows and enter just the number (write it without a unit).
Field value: 0.375
